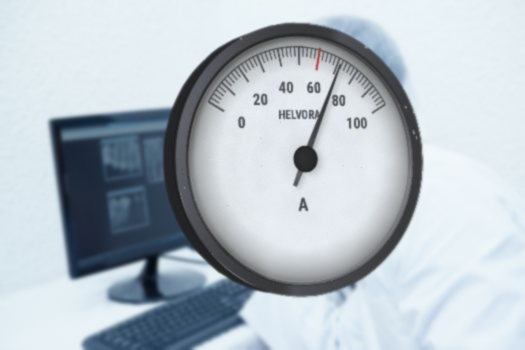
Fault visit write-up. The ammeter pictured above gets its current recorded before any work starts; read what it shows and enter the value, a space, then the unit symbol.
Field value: 70 A
